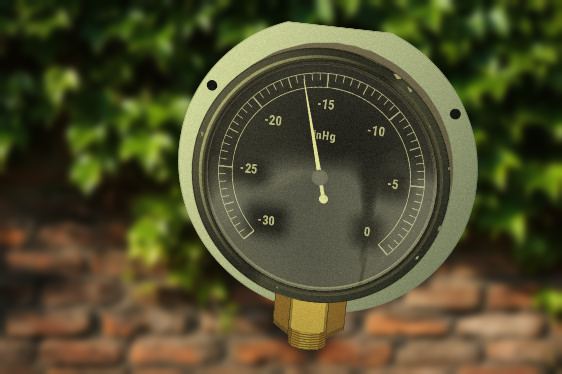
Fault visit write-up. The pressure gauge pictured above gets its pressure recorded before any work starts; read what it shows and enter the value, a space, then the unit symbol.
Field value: -16.5 inHg
